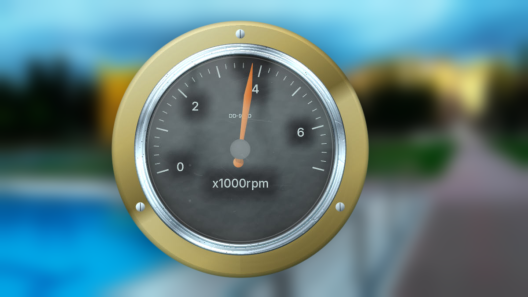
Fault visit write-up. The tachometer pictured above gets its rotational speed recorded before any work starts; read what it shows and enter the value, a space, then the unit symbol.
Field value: 3800 rpm
